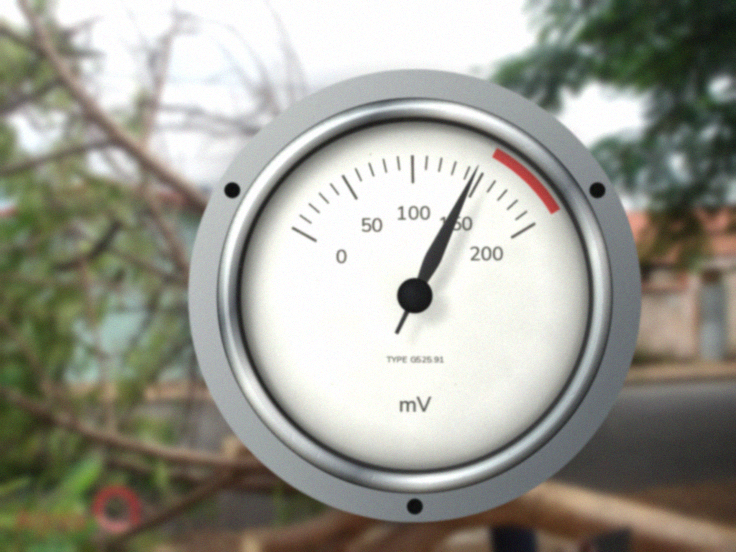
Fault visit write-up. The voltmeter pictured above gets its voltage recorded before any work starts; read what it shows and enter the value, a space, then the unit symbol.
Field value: 145 mV
